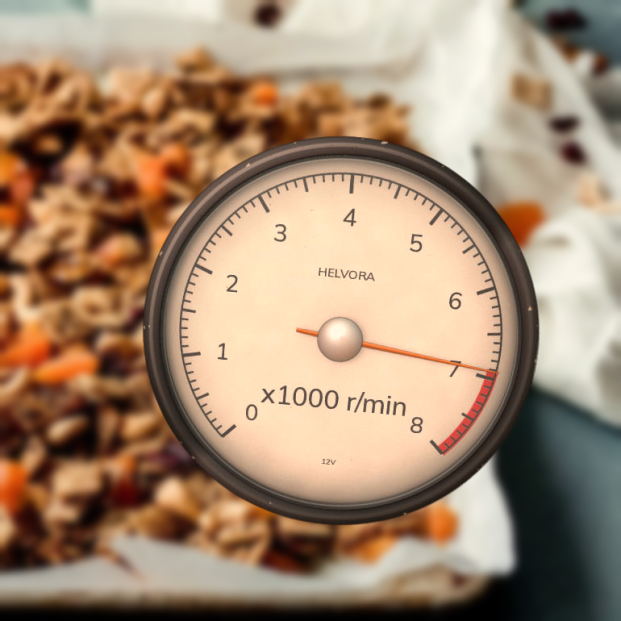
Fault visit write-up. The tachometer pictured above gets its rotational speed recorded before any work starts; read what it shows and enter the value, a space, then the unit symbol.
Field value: 6900 rpm
